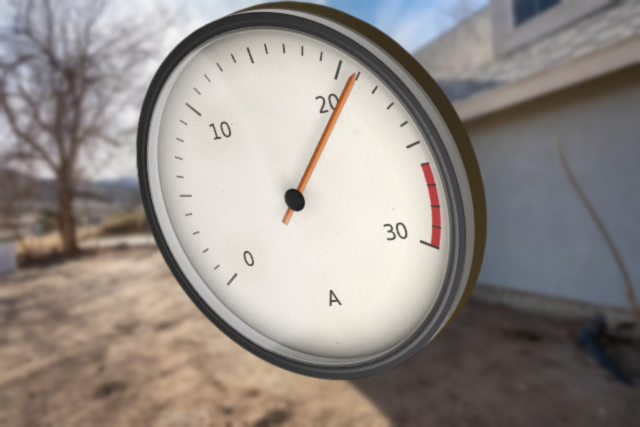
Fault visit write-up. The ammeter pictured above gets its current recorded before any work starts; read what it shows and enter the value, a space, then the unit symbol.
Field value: 21 A
